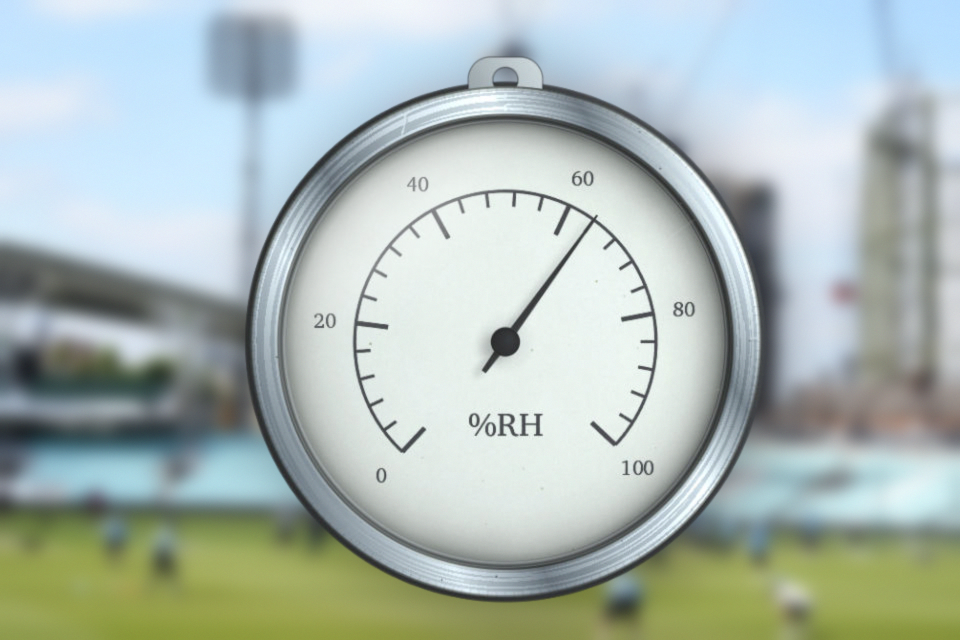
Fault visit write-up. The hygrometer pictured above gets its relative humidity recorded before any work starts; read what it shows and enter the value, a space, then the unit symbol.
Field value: 64 %
